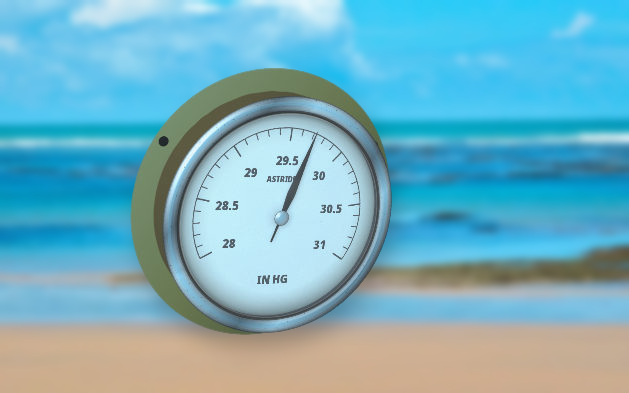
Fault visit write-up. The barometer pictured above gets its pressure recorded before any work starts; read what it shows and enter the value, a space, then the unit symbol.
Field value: 29.7 inHg
